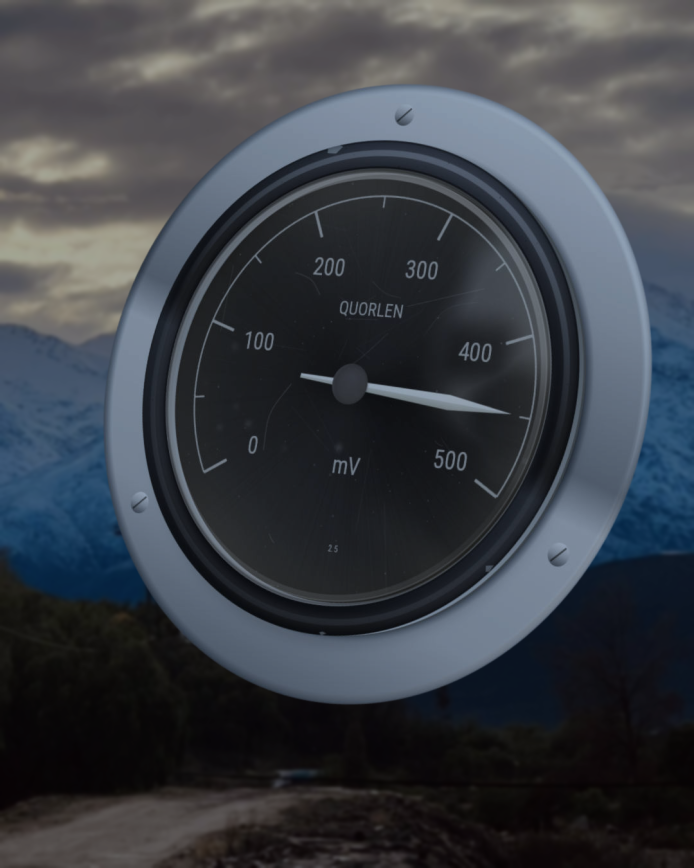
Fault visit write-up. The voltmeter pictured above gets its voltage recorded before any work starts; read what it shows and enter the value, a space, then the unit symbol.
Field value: 450 mV
